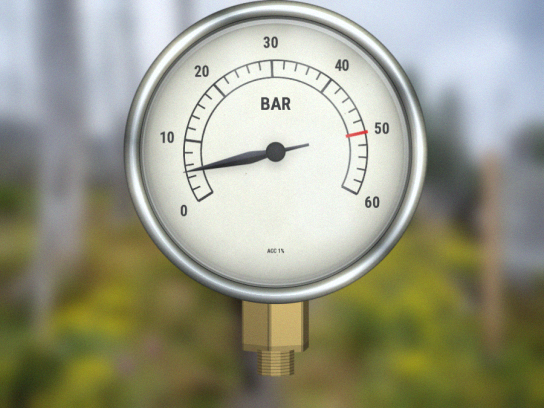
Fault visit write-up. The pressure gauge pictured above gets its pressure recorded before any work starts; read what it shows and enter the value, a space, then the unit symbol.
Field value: 5 bar
